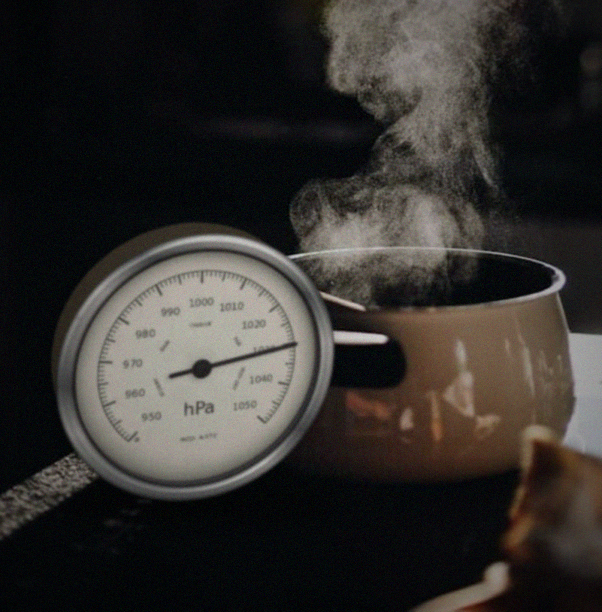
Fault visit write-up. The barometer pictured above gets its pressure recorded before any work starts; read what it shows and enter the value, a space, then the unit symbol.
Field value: 1030 hPa
